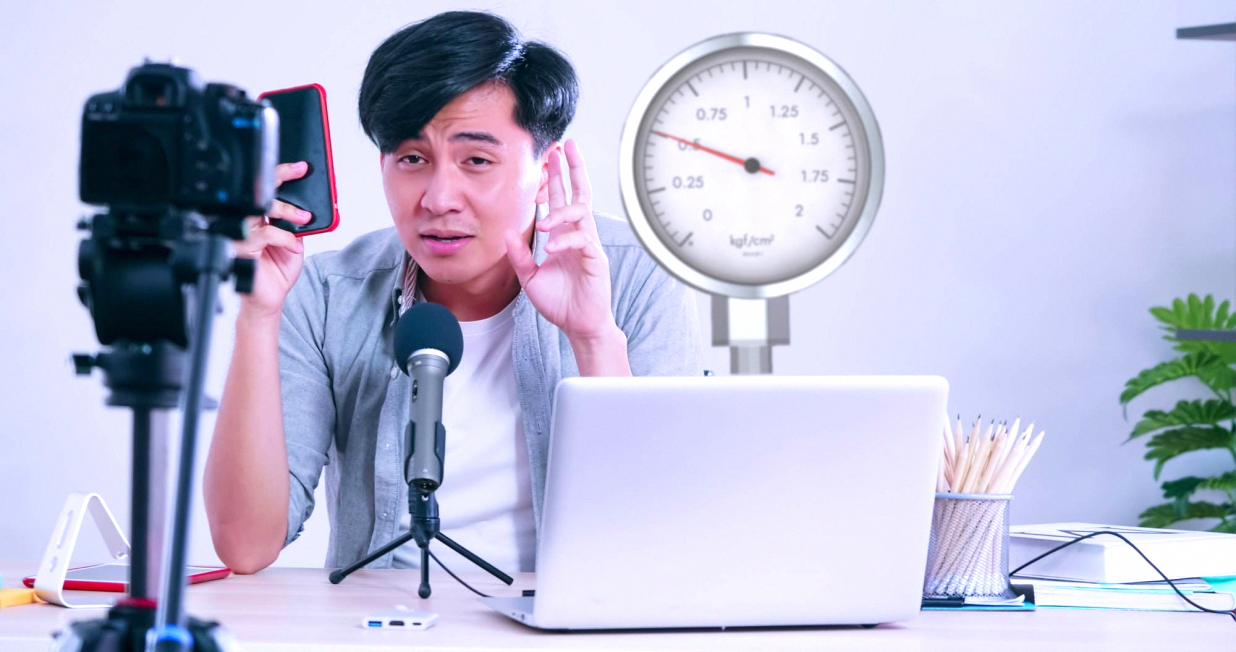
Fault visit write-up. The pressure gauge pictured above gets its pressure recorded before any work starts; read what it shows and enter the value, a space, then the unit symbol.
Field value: 0.5 kg/cm²
